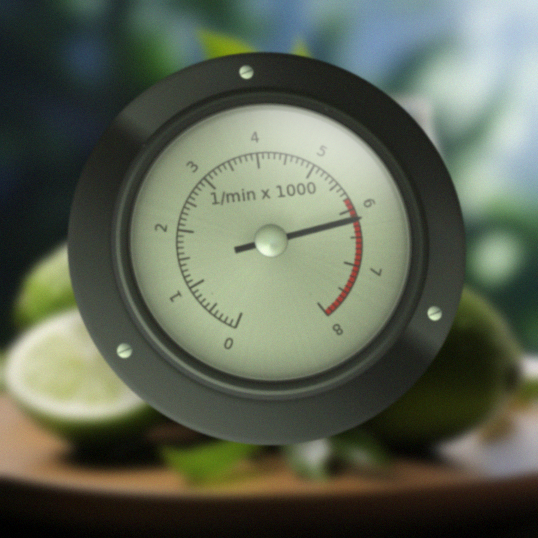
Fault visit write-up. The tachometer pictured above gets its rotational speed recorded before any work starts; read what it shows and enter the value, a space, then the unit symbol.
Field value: 6200 rpm
